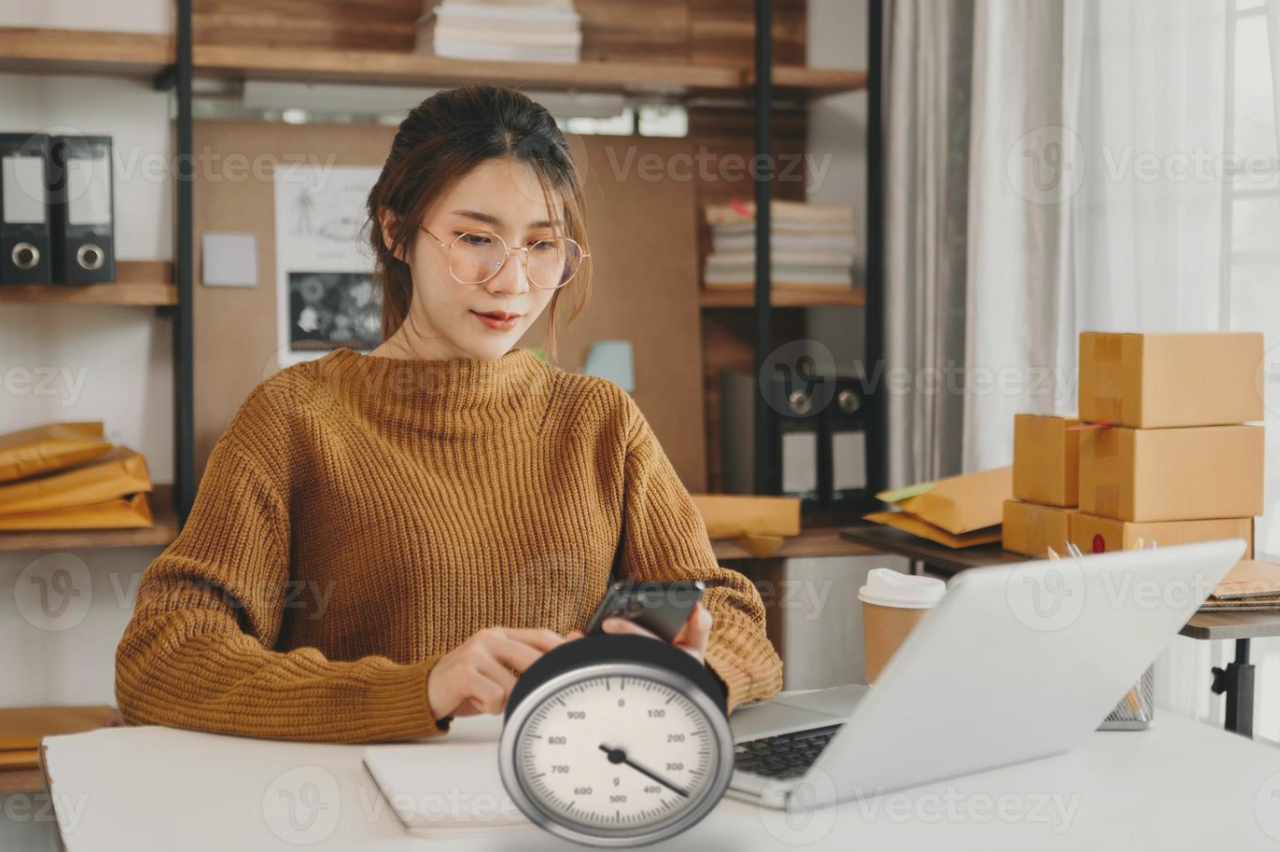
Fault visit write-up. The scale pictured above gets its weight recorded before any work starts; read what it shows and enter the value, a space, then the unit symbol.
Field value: 350 g
